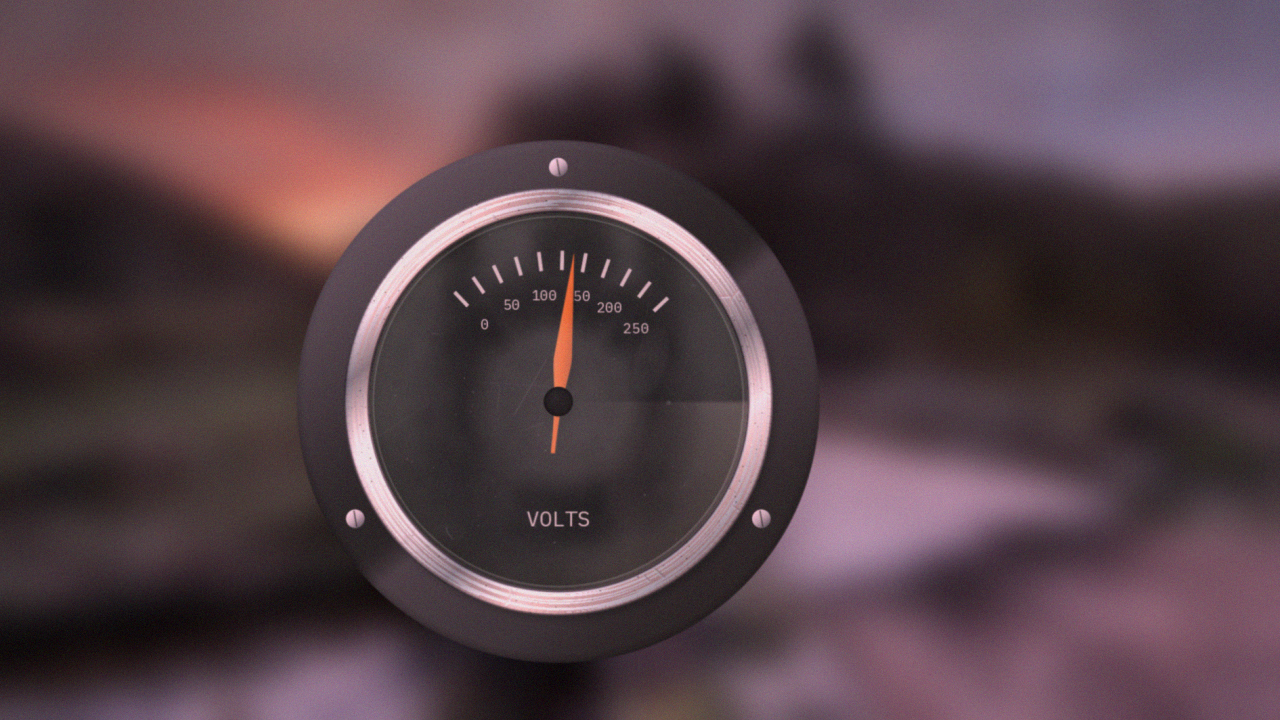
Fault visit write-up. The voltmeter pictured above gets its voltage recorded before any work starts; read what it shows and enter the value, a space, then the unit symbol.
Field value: 137.5 V
